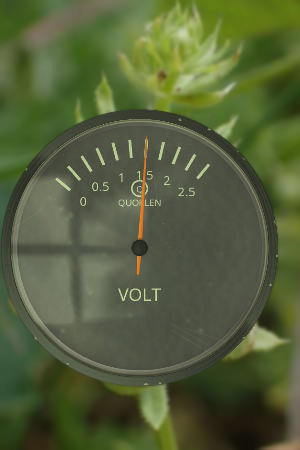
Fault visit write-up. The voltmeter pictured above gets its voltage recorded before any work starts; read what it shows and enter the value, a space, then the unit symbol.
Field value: 1.5 V
